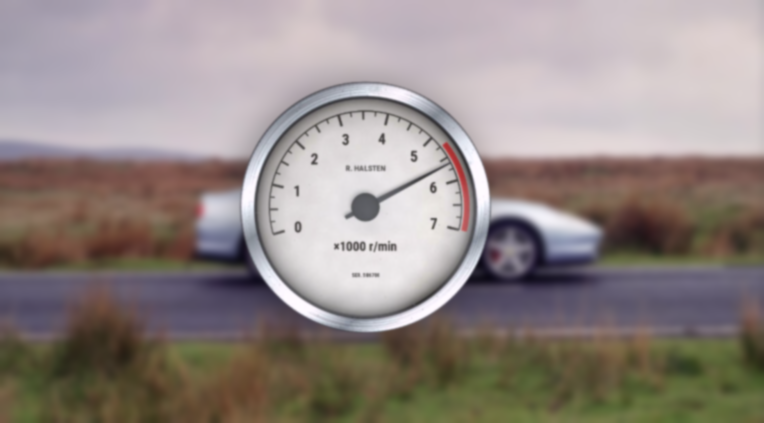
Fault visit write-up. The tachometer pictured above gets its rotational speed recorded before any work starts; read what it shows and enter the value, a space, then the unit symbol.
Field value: 5625 rpm
